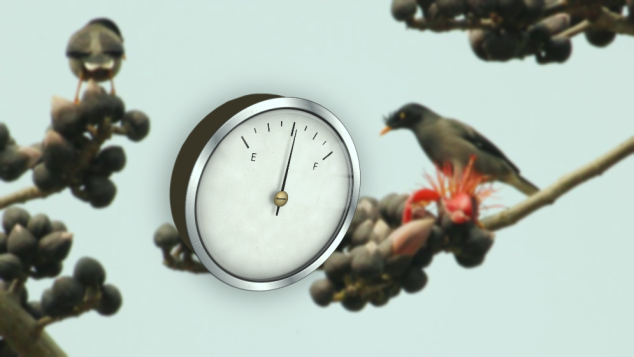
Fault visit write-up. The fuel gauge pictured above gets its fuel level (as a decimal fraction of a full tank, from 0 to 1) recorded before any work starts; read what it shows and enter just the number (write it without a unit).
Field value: 0.5
